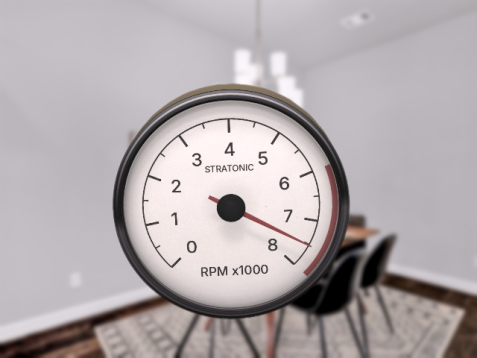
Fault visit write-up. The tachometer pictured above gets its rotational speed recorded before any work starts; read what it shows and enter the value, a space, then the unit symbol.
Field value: 7500 rpm
